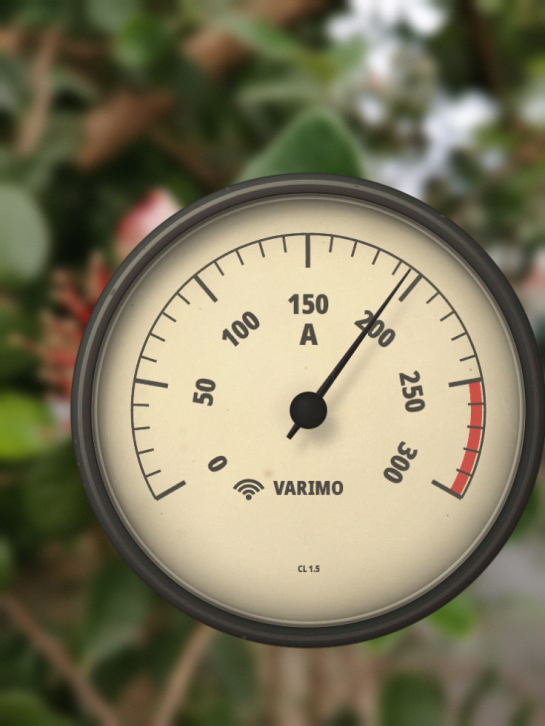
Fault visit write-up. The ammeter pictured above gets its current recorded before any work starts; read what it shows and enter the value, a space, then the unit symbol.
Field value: 195 A
